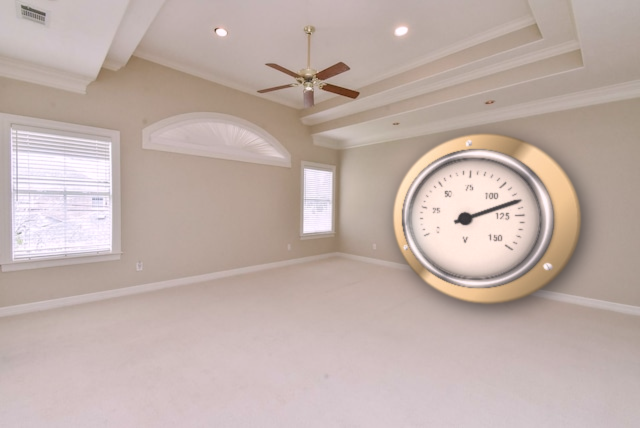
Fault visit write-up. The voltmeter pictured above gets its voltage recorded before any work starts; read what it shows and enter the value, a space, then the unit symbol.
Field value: 115 V
